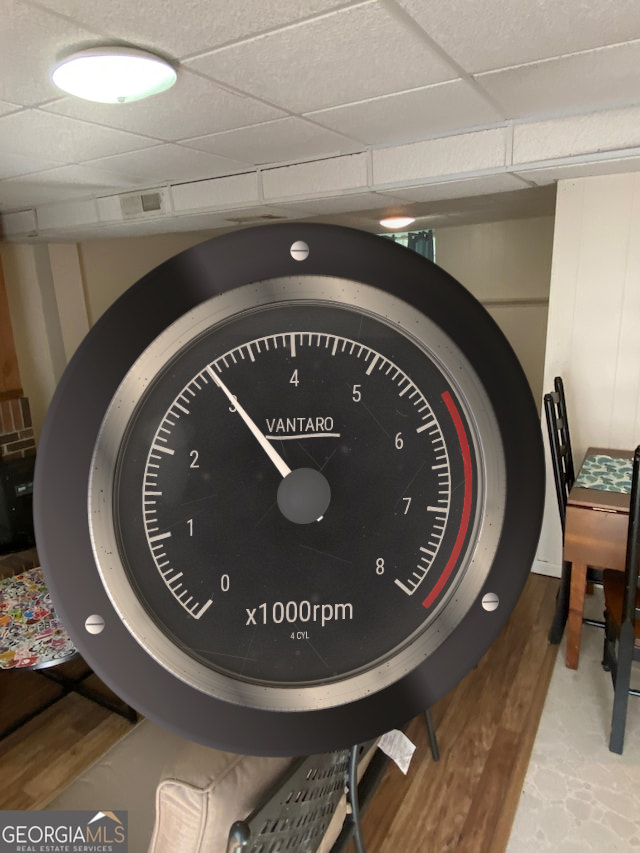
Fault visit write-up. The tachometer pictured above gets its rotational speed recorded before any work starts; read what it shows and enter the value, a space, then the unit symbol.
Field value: 3000 rpm
